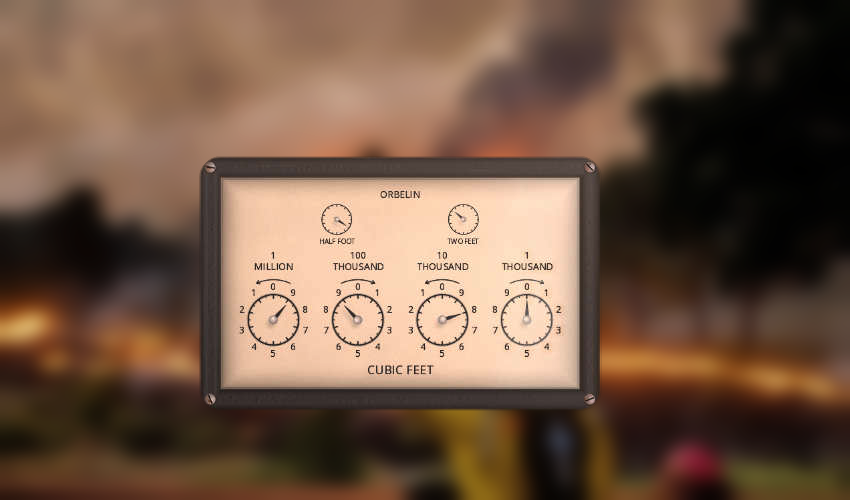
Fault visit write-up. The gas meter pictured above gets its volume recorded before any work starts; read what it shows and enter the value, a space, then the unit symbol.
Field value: 888000 ft³
